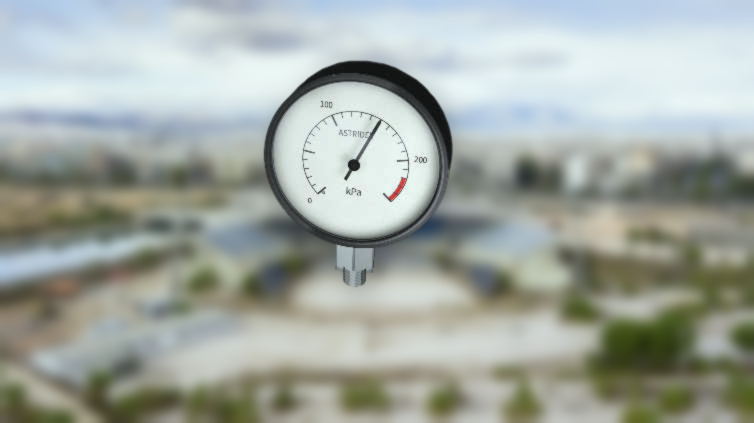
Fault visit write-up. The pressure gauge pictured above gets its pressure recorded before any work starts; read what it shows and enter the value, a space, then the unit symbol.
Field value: 150 kPa
